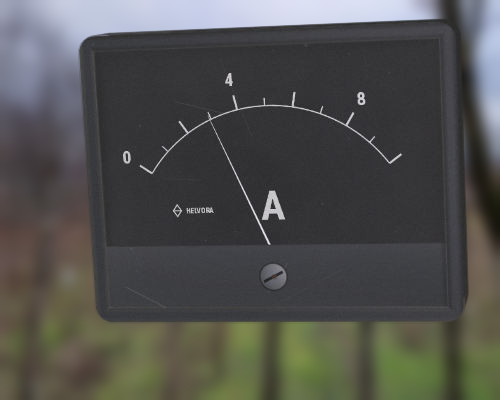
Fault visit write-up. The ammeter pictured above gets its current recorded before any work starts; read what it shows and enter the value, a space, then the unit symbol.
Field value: 3 A
